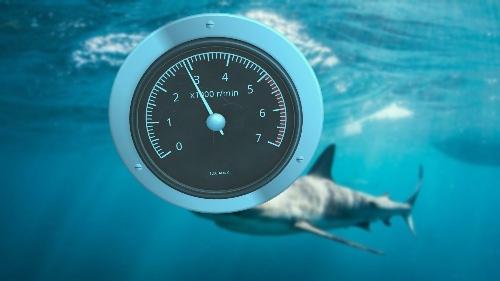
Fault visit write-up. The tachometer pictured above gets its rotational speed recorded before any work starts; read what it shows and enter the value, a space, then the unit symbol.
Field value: 2900 rpm
